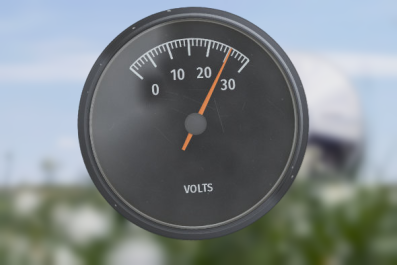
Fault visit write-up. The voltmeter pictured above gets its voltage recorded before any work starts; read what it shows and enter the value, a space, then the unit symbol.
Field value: 25 V
